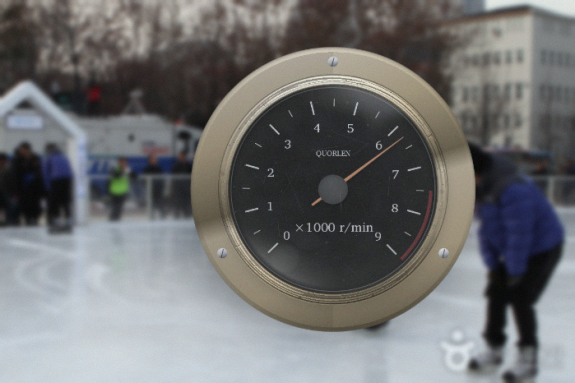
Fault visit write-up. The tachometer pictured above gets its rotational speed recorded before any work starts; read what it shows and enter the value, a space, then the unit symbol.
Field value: 6250 rpm
